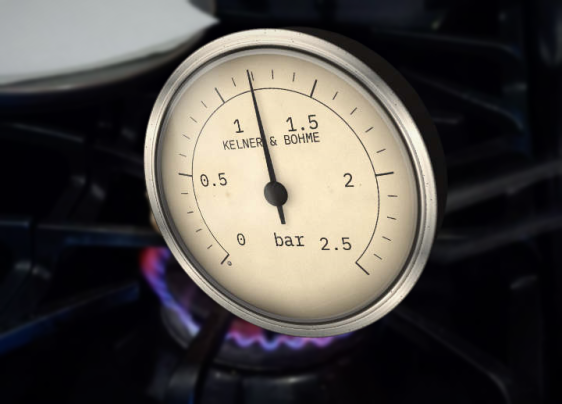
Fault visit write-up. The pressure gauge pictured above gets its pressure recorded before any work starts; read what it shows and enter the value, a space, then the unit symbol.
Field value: 1.2 bar
